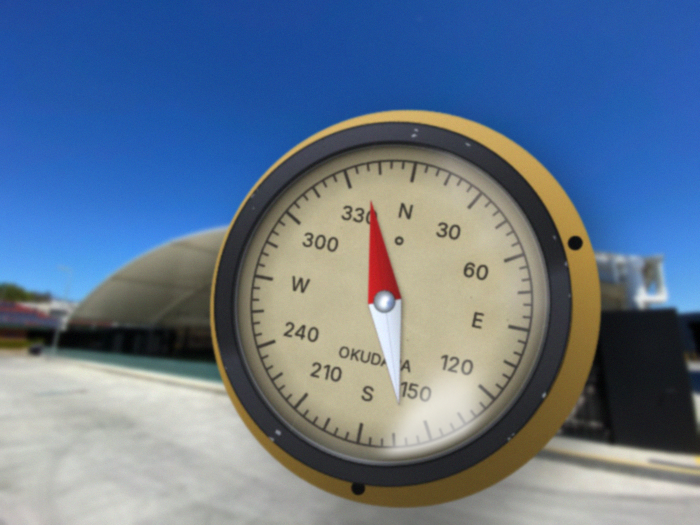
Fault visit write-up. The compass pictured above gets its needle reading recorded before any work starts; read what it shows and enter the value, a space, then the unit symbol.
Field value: 340 °
